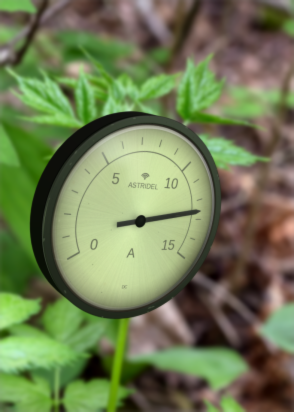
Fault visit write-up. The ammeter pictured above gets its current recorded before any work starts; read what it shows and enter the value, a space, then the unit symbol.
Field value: 12.5 A
